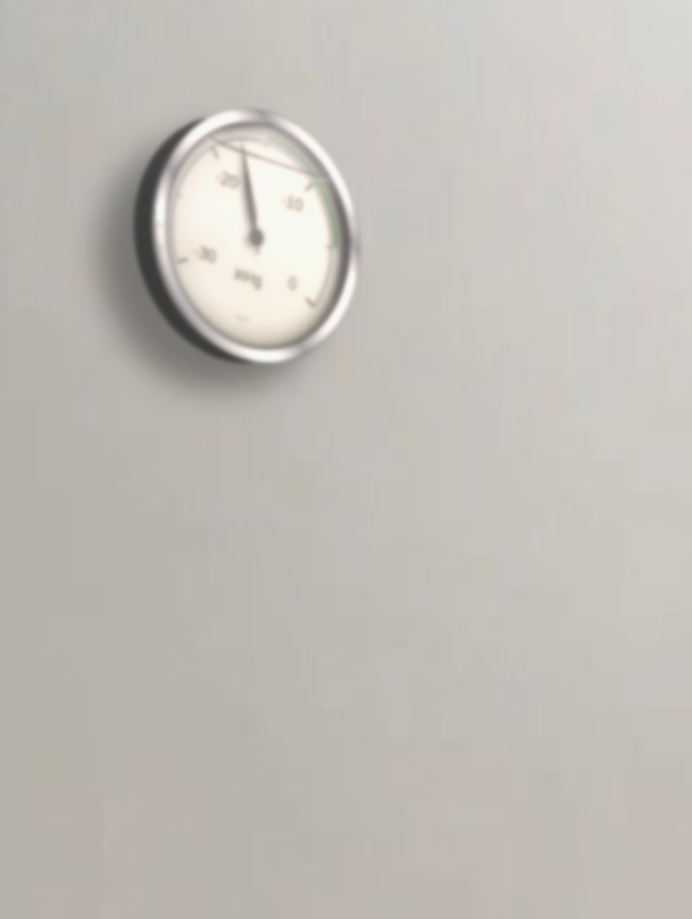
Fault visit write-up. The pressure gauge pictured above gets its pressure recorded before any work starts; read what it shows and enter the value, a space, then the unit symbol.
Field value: -17.5 inHg
